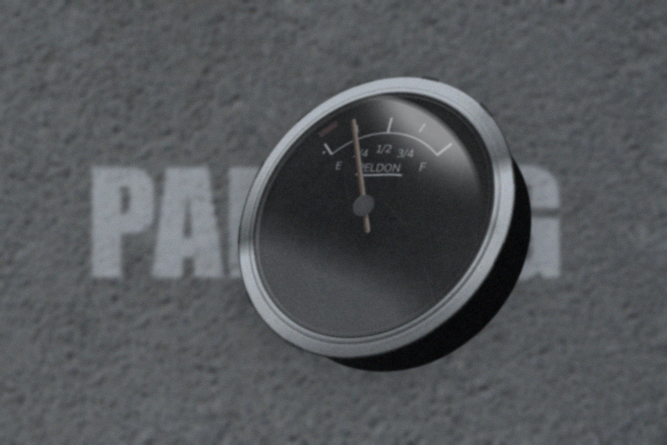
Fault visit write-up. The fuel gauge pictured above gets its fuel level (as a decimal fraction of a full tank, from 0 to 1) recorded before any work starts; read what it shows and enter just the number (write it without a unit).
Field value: 0.25
